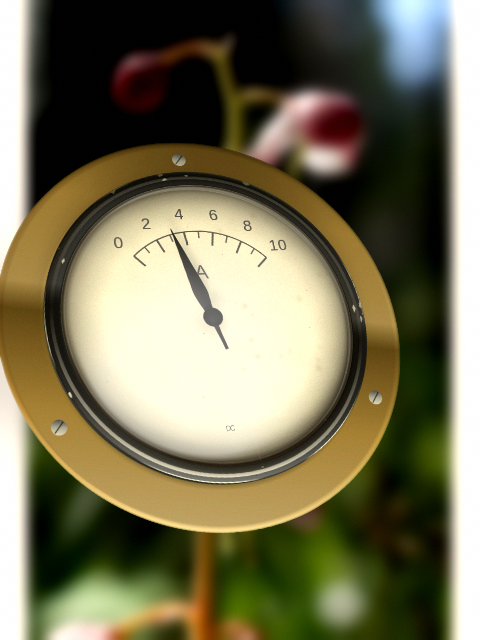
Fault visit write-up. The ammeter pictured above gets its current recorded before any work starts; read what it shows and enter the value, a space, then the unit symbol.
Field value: 3 A
